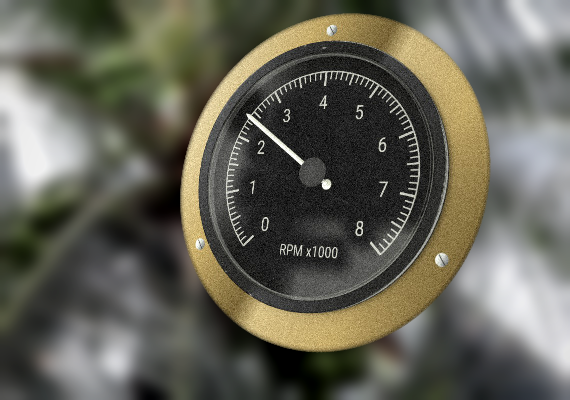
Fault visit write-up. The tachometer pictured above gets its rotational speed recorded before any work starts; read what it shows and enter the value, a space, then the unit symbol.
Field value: 2400 rpm
